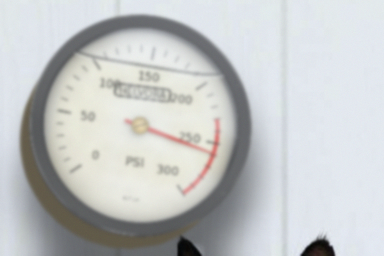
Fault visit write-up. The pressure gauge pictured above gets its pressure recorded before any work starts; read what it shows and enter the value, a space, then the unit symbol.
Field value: 260 psi
